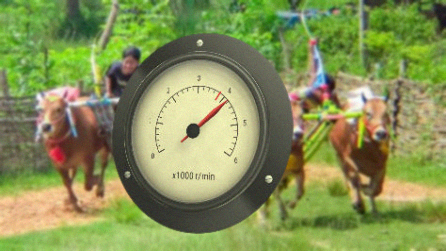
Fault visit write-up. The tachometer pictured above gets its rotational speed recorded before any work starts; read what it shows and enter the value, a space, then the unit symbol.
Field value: 4200 rpm
